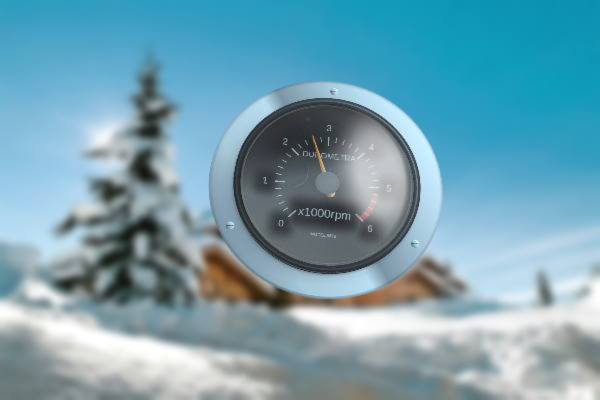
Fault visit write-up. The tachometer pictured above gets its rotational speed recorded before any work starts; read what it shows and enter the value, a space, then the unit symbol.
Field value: 2600 rpm
